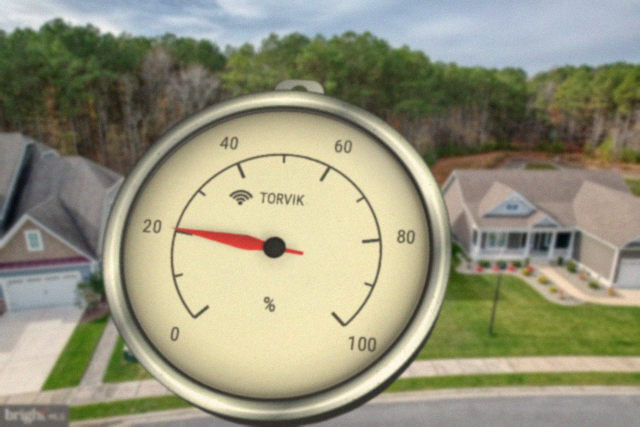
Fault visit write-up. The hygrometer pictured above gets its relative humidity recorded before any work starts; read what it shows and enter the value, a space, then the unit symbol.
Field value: 20 %
